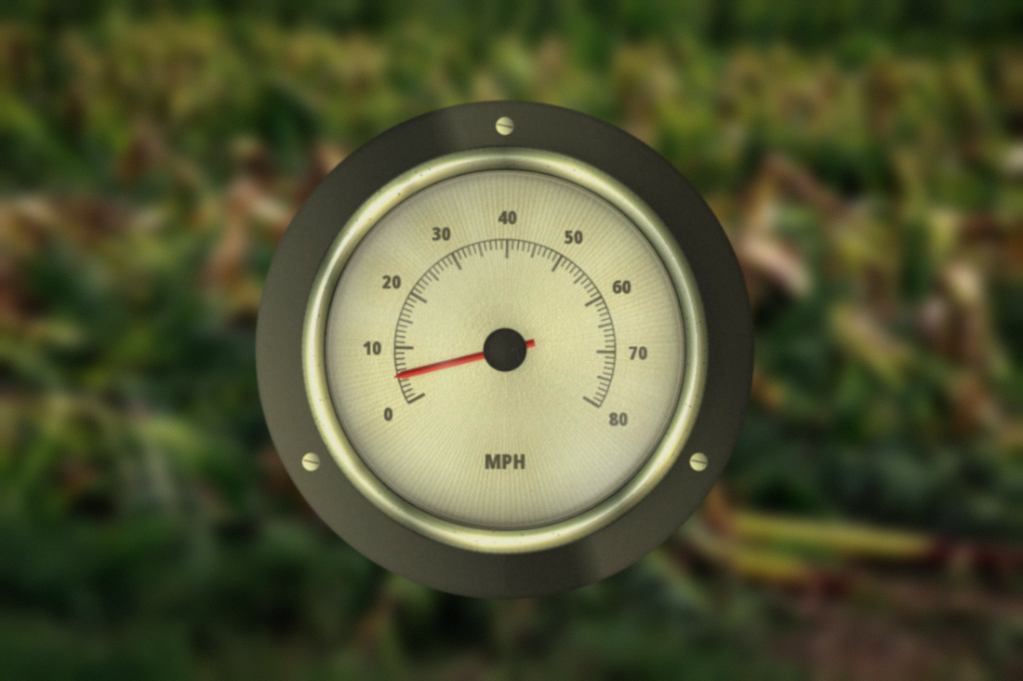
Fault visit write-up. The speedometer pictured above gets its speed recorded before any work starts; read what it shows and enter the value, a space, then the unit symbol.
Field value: 5 mph
